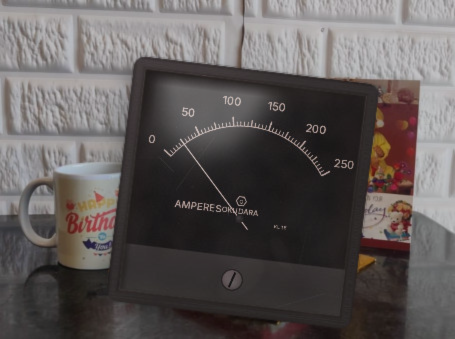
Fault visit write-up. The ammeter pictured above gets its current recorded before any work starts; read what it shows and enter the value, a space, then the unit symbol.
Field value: 25 A
